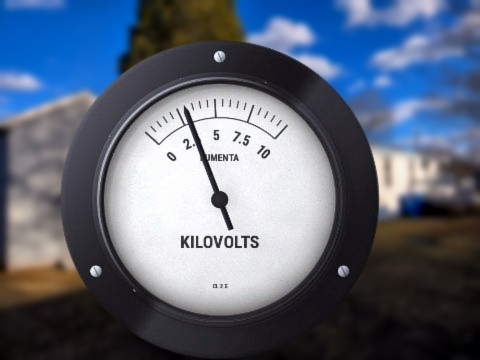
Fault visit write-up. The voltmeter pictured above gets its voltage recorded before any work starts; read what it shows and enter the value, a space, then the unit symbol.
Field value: 3 kV
